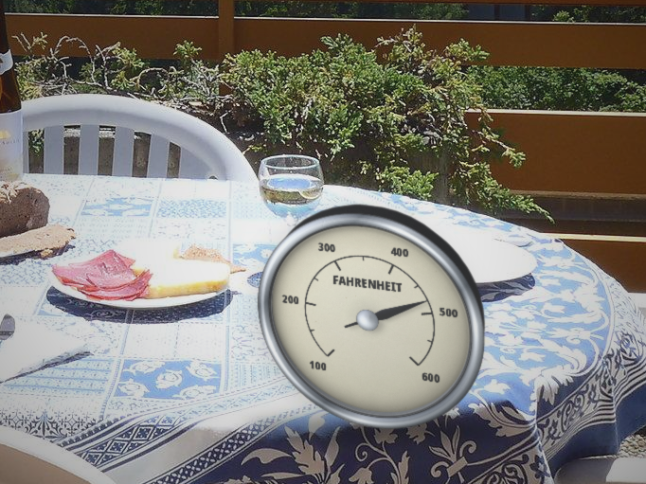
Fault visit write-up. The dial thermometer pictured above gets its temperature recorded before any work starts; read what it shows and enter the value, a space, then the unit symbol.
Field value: 475 °F
